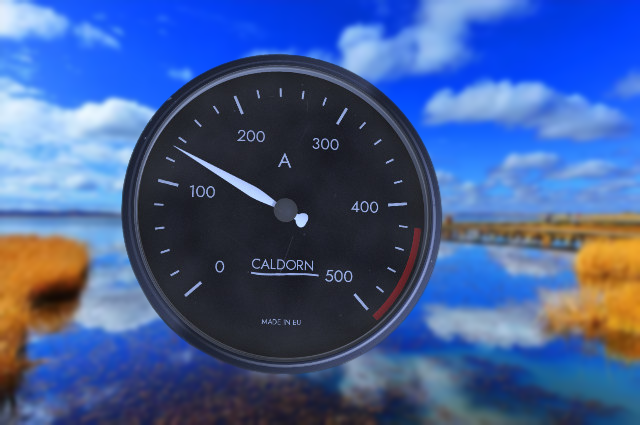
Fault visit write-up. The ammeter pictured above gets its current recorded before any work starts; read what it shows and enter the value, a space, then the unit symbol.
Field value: 130 A
